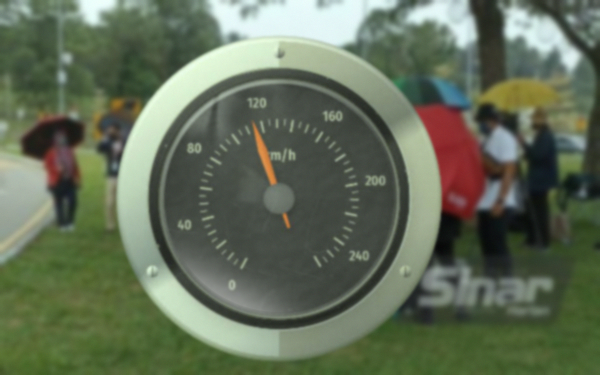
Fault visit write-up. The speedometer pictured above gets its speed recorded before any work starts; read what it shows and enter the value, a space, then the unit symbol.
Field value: 115 km/h
